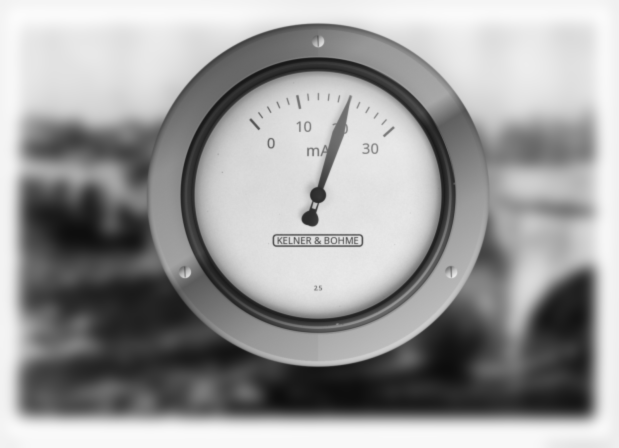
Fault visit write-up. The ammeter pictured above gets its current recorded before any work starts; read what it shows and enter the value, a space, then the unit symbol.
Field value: 20 mA
